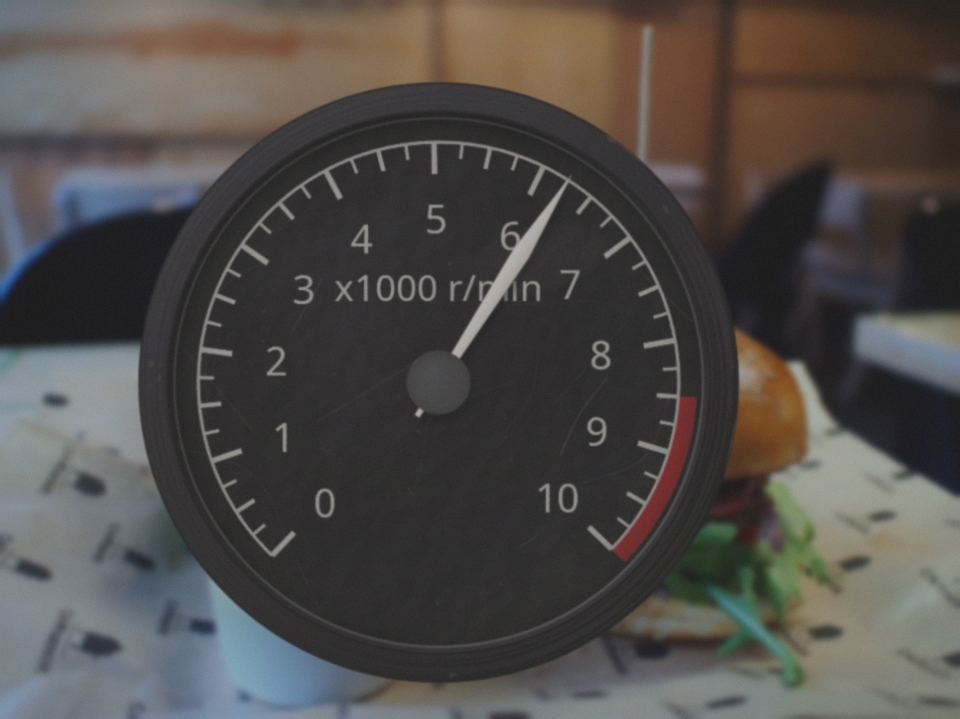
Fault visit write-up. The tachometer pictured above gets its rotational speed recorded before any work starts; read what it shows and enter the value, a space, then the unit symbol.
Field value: 6250 rpm
